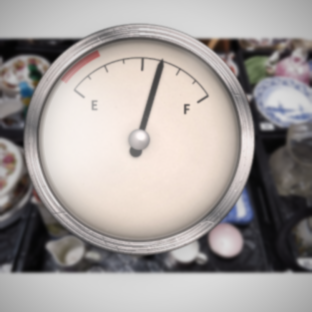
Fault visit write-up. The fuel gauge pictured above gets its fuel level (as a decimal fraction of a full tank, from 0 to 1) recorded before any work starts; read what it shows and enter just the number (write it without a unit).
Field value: 0.625
